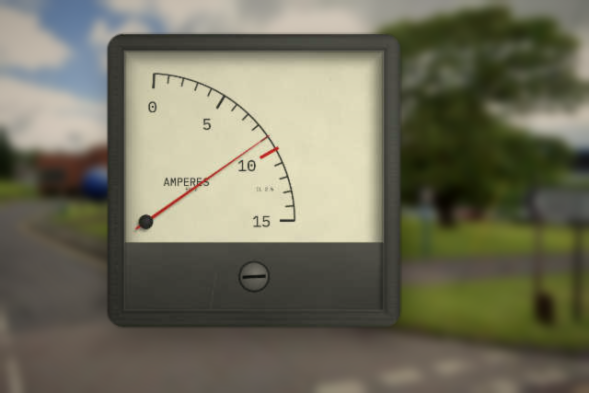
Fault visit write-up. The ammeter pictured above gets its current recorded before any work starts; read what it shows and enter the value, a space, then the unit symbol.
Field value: 9 A
